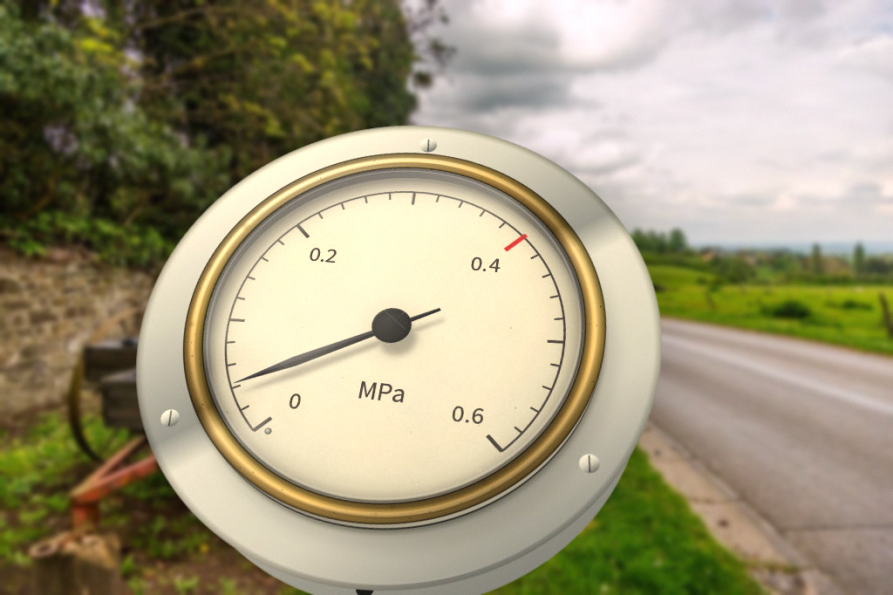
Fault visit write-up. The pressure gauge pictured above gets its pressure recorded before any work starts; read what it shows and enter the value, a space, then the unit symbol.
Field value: 0.04 MPa
